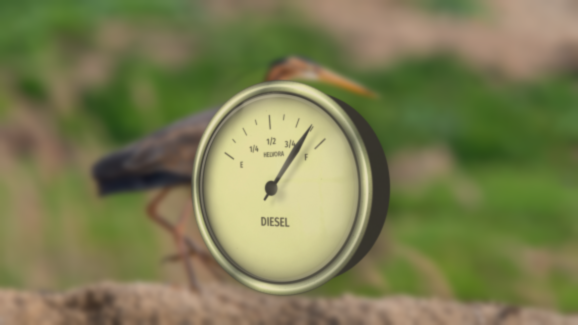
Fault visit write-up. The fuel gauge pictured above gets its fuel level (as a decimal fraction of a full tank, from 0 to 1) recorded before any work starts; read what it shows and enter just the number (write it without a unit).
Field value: 0.875
